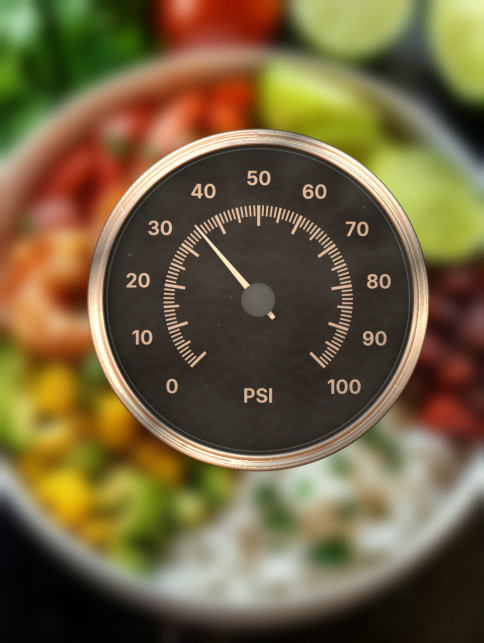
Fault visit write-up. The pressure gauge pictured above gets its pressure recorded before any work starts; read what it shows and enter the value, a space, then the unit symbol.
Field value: 35 psi
